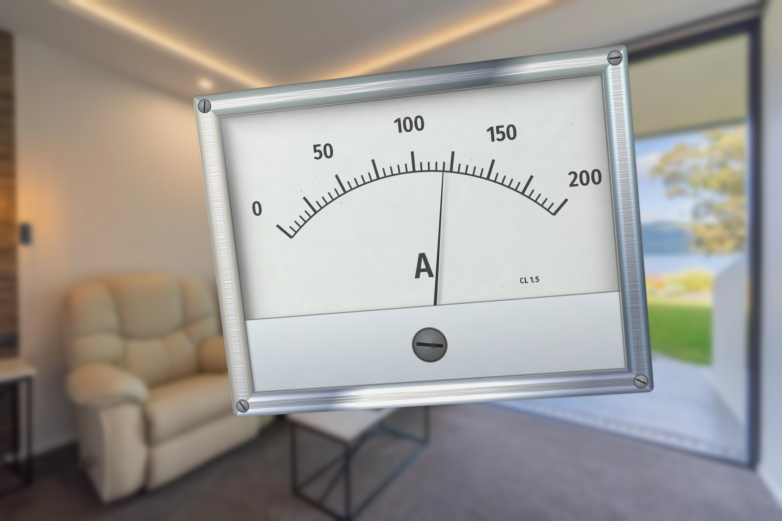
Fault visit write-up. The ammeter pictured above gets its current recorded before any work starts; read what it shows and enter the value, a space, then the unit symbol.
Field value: 120 A
